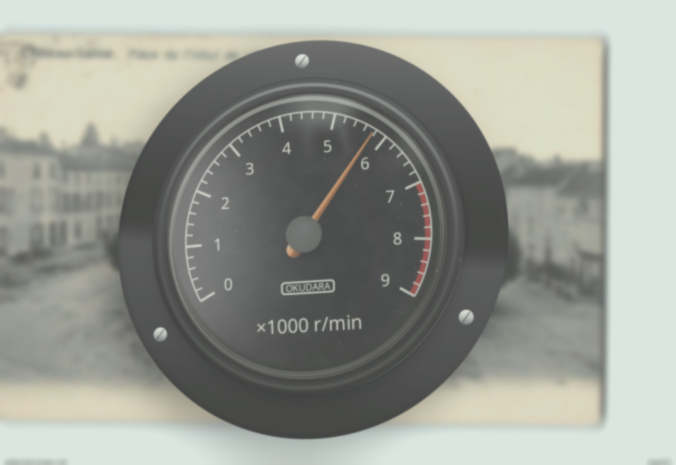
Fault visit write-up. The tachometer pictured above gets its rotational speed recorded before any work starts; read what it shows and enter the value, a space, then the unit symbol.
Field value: 5800 rpm
